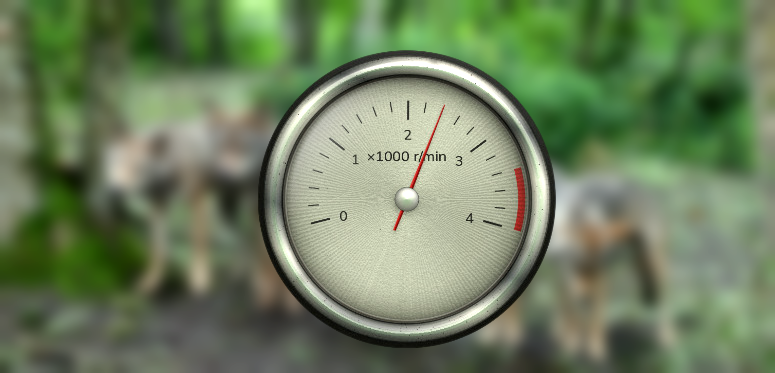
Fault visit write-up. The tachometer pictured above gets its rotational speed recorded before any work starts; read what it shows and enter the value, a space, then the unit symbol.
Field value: 2400 rpm
